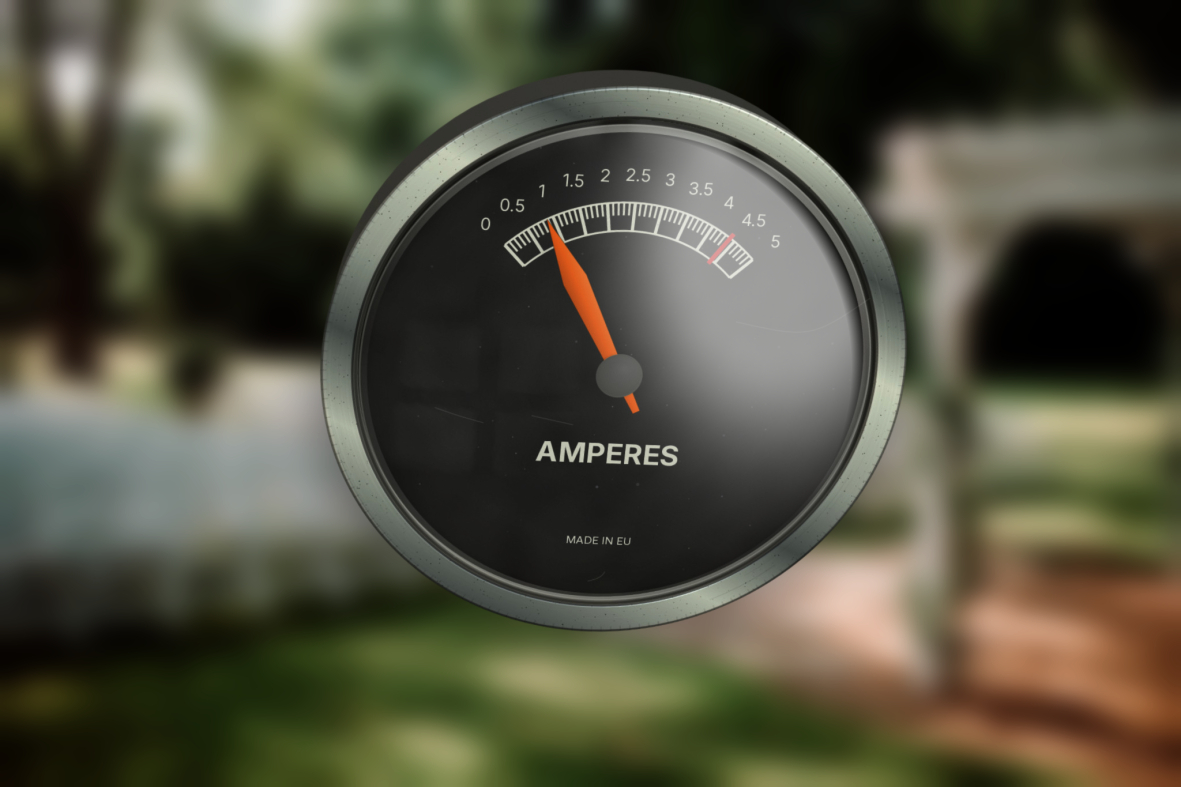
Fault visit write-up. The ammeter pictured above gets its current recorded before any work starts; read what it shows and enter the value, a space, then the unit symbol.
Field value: 0.9 A
